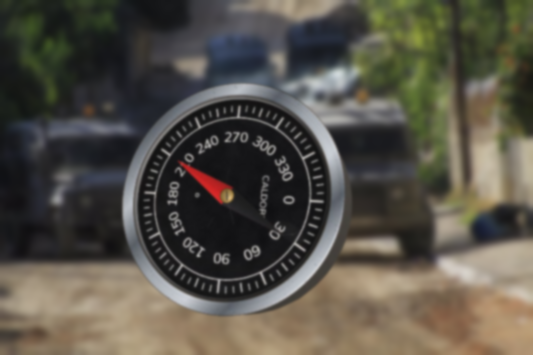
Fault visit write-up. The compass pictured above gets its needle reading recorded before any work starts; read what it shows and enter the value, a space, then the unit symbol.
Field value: 210 °
